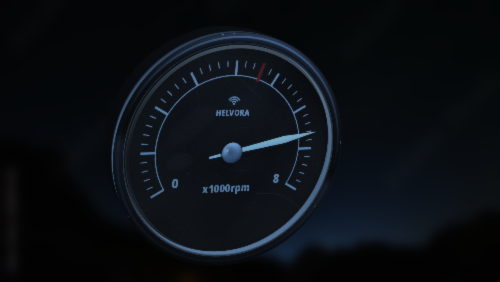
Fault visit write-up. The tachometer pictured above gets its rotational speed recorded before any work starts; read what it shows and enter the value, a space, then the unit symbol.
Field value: 6600 rpm
